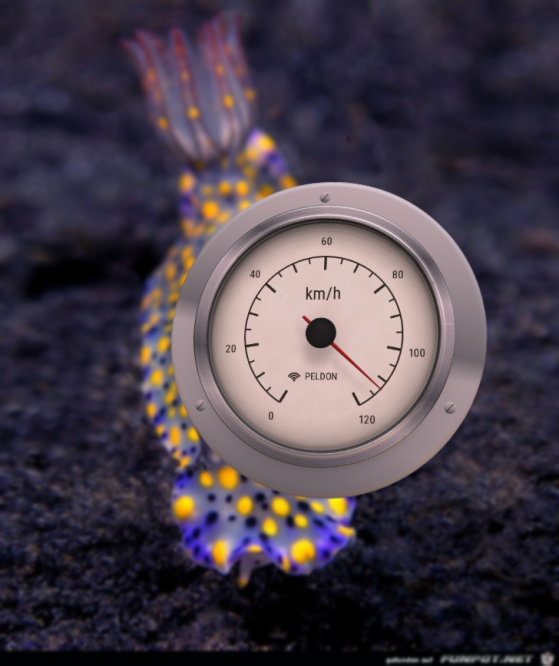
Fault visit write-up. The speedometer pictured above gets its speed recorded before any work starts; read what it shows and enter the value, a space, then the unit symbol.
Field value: 112.5 km/h
